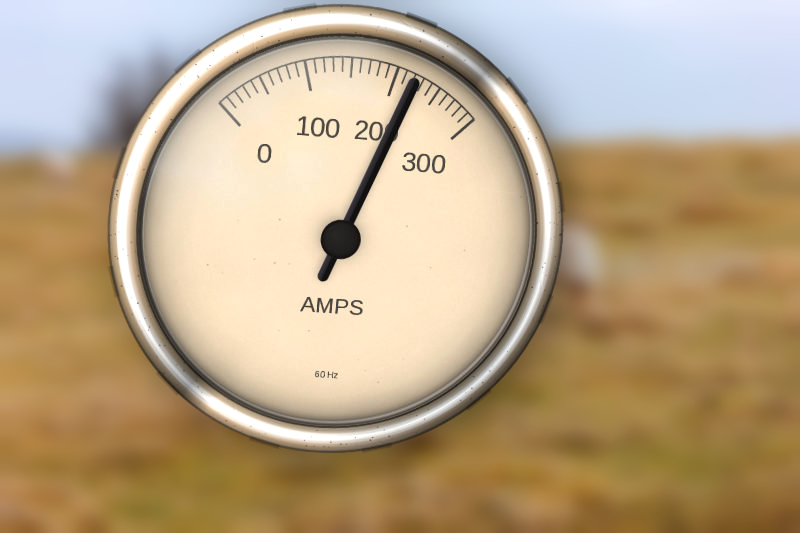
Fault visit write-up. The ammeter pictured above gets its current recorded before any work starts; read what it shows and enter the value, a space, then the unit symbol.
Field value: 220 A
